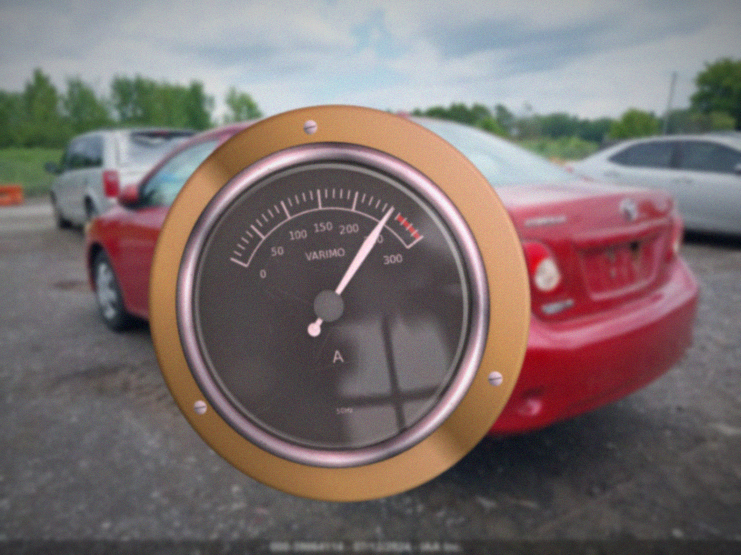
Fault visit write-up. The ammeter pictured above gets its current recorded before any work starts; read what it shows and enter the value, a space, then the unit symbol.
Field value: 250 A
